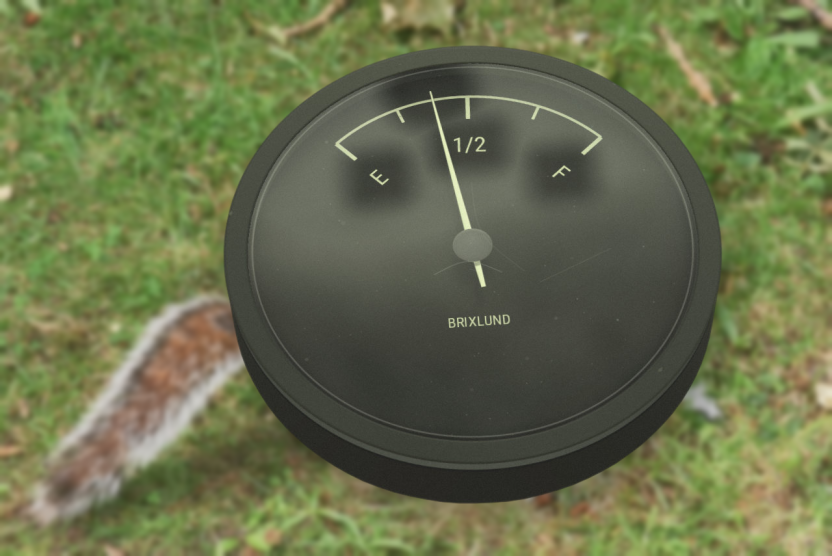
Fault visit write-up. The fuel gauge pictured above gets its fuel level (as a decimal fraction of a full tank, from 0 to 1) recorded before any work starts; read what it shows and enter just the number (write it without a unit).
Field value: 0.375
